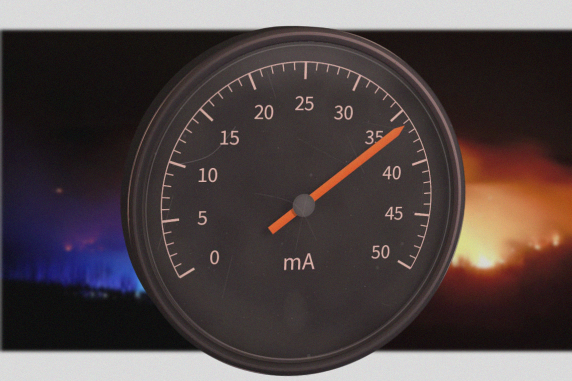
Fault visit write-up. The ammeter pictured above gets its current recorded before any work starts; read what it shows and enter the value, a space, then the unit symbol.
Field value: 36 mA
